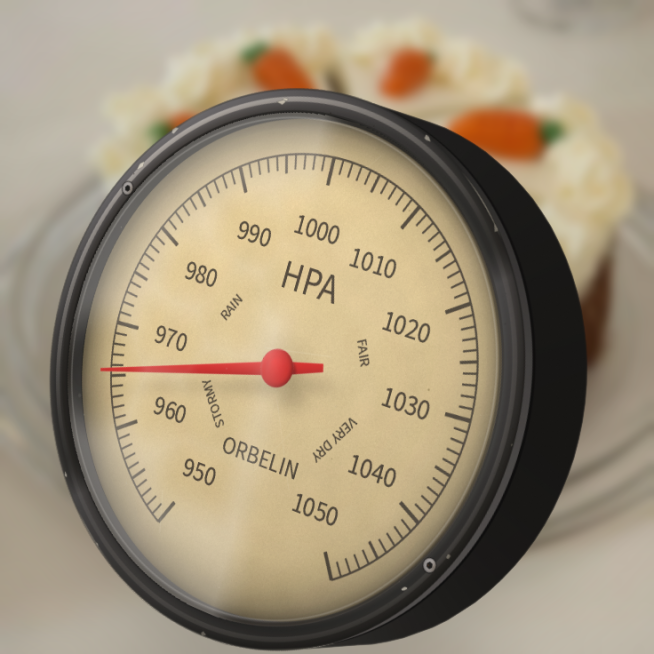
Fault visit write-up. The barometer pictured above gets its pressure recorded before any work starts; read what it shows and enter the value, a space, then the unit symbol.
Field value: 965.5 hPa
